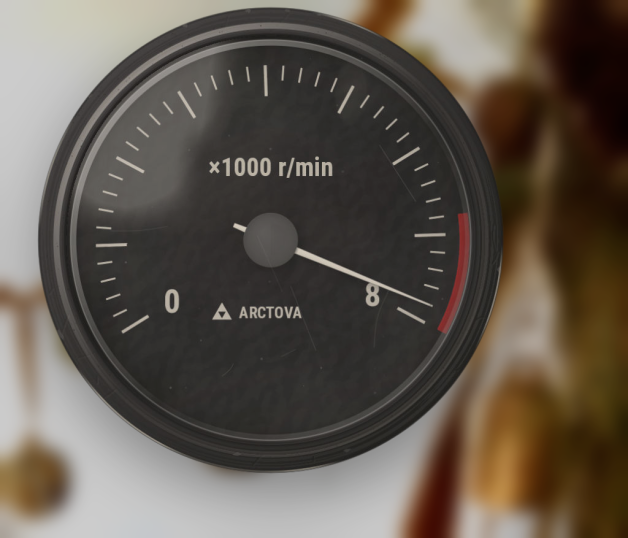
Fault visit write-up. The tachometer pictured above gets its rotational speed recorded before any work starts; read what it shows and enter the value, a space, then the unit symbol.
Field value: 7800 rpm
